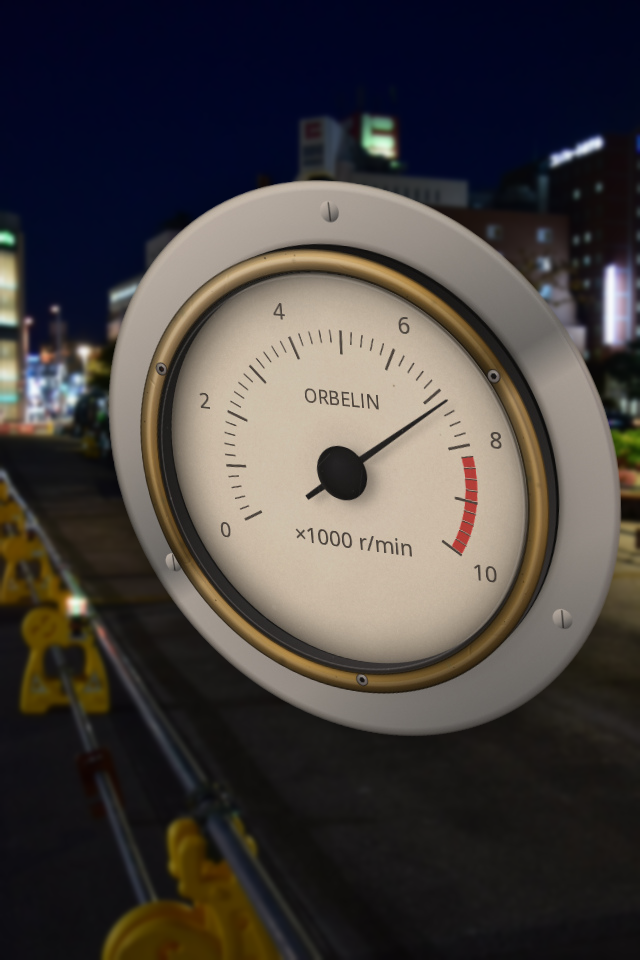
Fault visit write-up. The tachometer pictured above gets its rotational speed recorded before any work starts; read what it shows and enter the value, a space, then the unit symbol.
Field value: 7200 rpm
